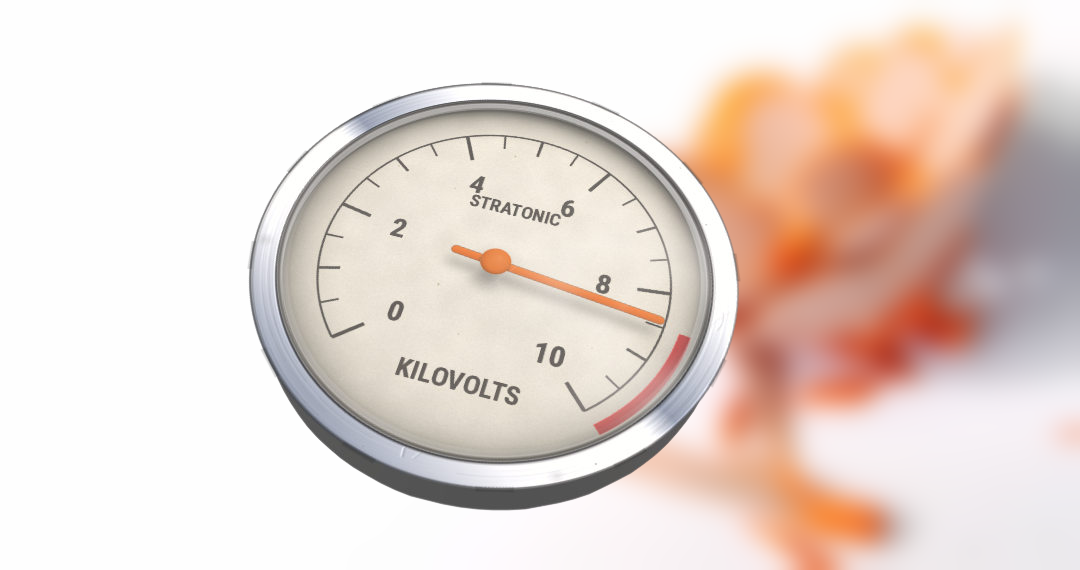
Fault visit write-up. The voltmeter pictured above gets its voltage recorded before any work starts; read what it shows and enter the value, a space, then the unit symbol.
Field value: 8.5 kV
